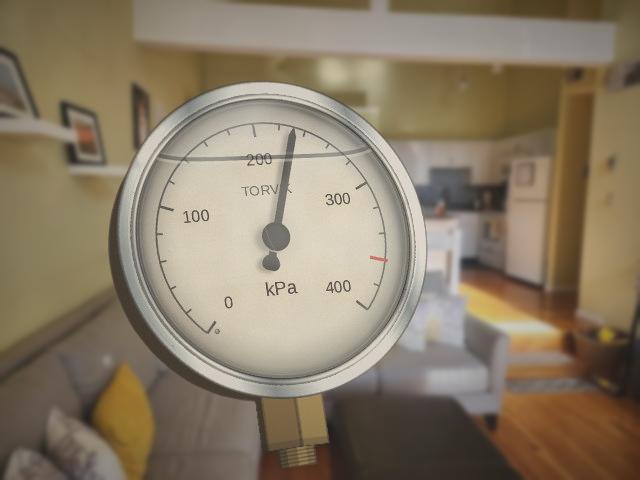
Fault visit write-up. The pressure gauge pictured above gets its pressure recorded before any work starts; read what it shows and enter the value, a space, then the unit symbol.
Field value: 230 kPa
